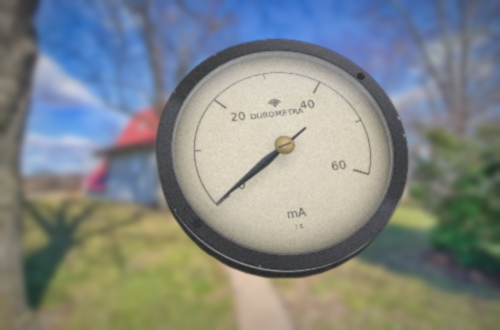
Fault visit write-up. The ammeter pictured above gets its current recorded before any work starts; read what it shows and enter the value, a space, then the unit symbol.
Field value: 0 mA
